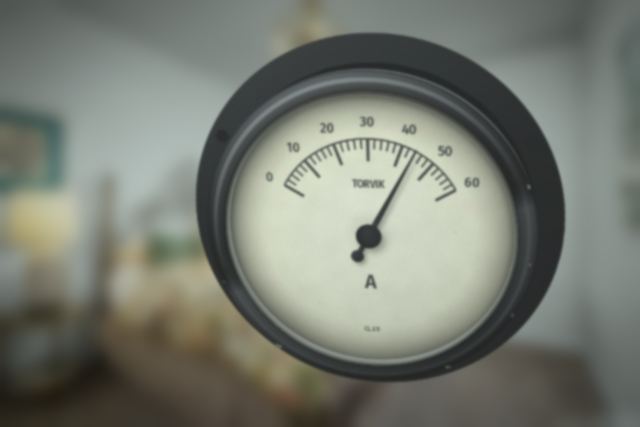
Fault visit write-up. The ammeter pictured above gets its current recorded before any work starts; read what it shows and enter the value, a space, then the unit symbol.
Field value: 44 A
